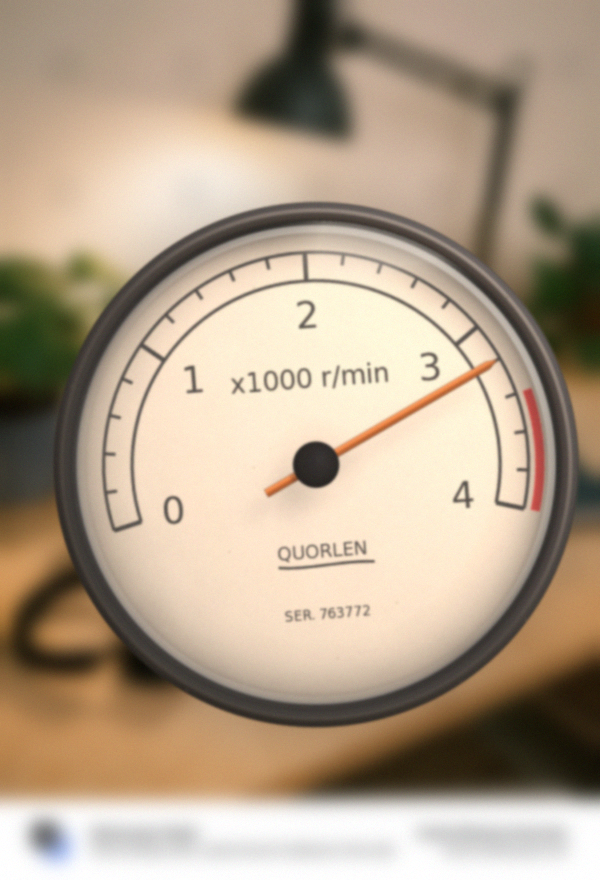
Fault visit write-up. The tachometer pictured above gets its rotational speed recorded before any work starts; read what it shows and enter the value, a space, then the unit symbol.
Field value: 3200 rpm
